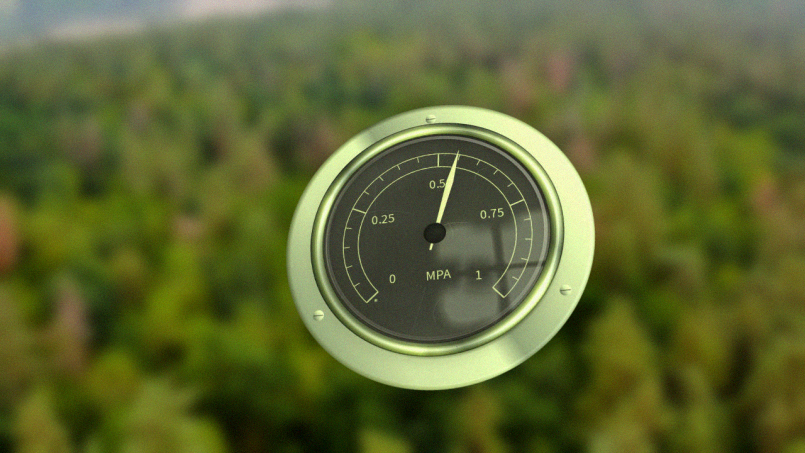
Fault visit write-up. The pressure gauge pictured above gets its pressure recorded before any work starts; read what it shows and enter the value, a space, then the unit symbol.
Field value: 0.55 MPa
